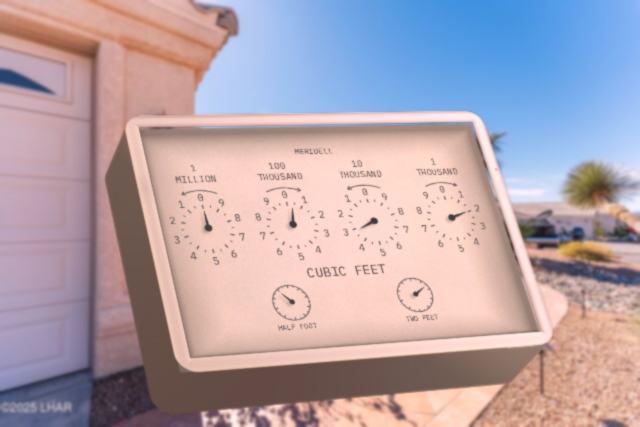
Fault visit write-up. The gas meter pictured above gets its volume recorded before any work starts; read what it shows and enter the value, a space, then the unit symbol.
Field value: 3200 ft³
